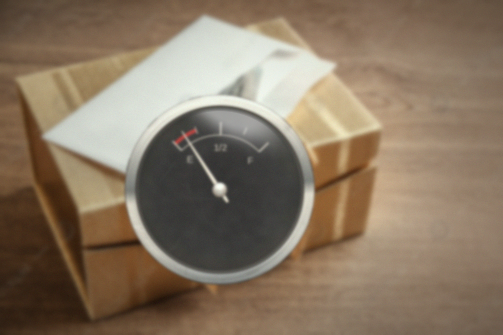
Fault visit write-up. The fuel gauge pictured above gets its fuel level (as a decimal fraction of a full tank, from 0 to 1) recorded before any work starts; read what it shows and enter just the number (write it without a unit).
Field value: 0.125
